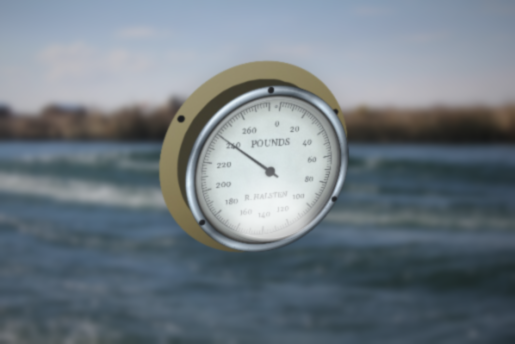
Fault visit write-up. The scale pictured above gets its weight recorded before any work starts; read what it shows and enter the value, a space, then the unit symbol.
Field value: 240 lb
